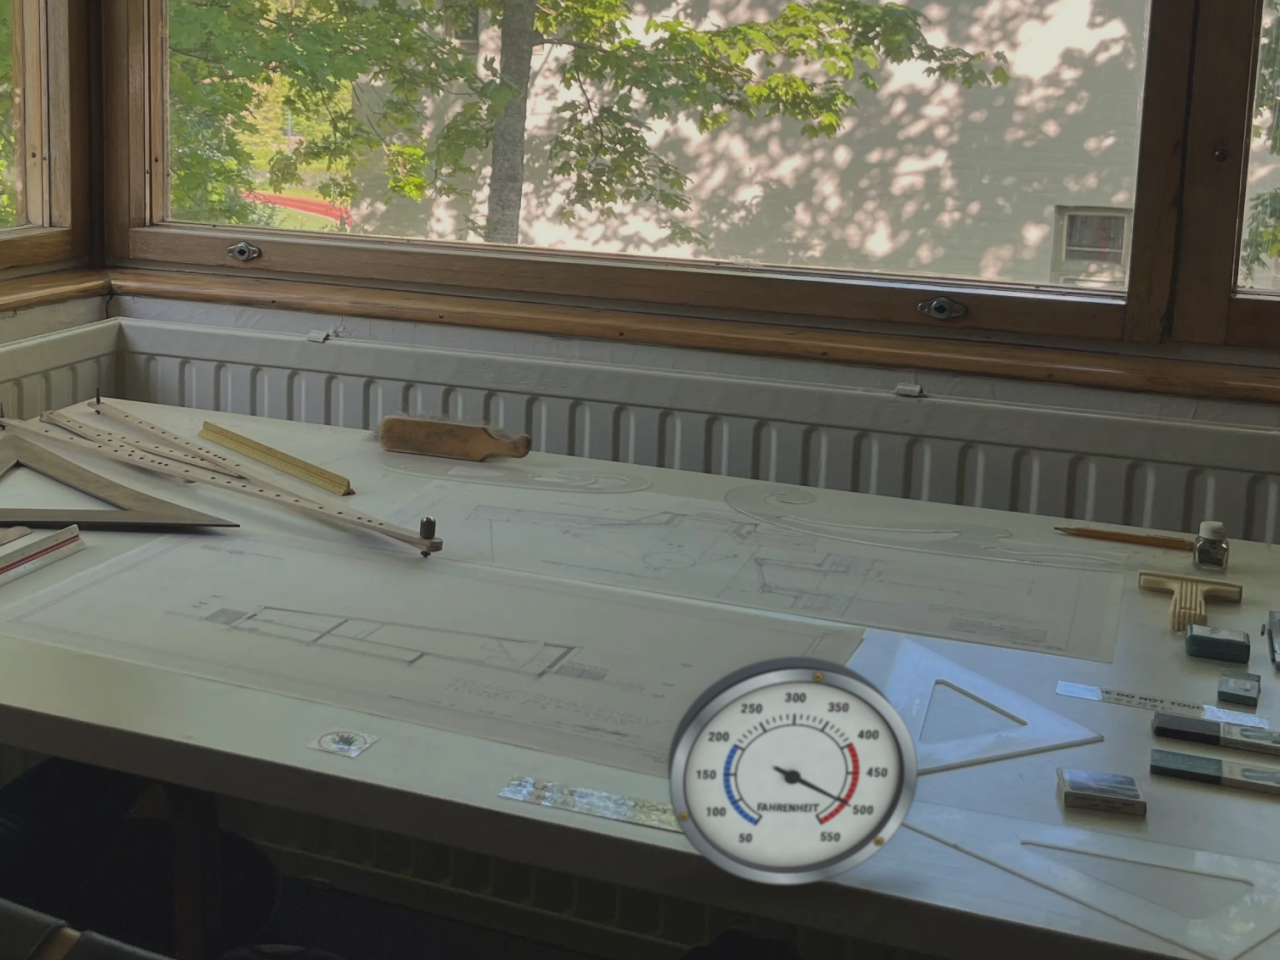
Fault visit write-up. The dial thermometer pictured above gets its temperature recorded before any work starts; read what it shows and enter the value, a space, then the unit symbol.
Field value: 500 °F
